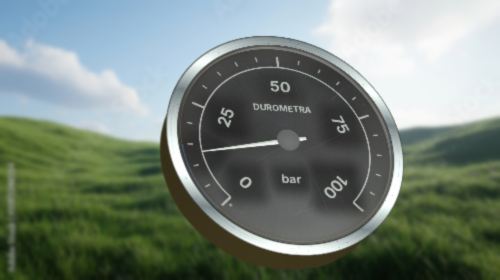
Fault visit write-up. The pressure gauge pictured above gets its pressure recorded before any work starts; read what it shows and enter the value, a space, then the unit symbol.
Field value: 12.5 bar
